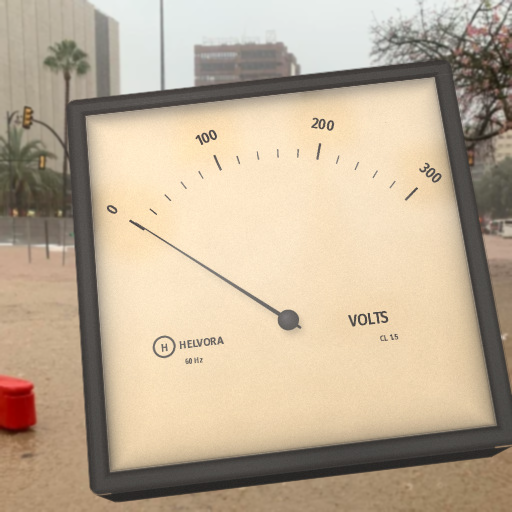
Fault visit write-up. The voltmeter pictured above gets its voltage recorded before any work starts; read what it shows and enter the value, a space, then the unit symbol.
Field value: 0 V
